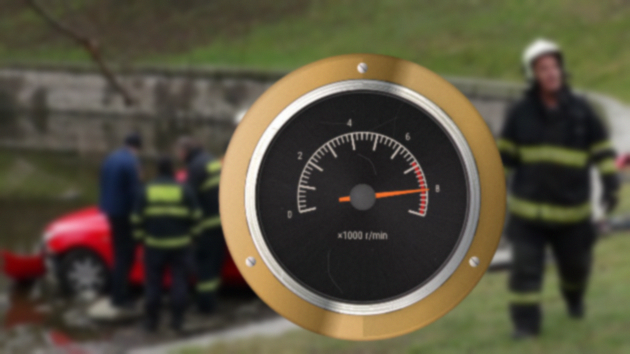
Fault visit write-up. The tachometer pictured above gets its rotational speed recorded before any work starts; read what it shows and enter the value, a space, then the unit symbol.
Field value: 8000 rpm
